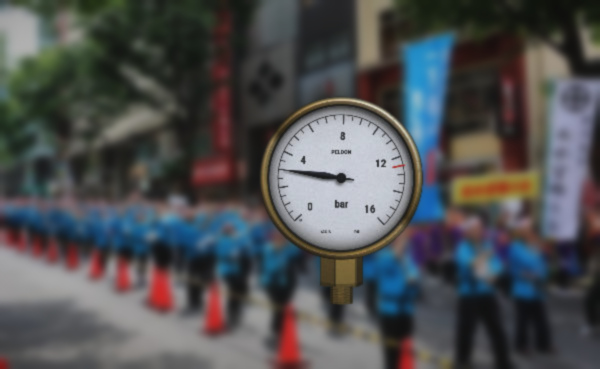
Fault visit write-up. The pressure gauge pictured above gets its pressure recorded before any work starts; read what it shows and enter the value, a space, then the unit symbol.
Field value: 3 bar
